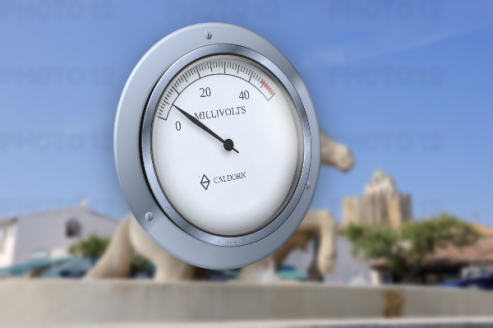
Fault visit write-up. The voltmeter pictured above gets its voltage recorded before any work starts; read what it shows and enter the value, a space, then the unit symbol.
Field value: 5 mV
